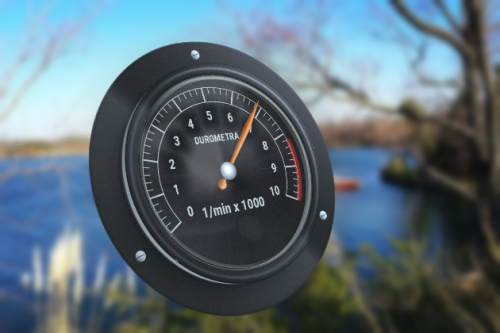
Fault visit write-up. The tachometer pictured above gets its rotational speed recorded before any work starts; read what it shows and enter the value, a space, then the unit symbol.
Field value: 6800 rpm
